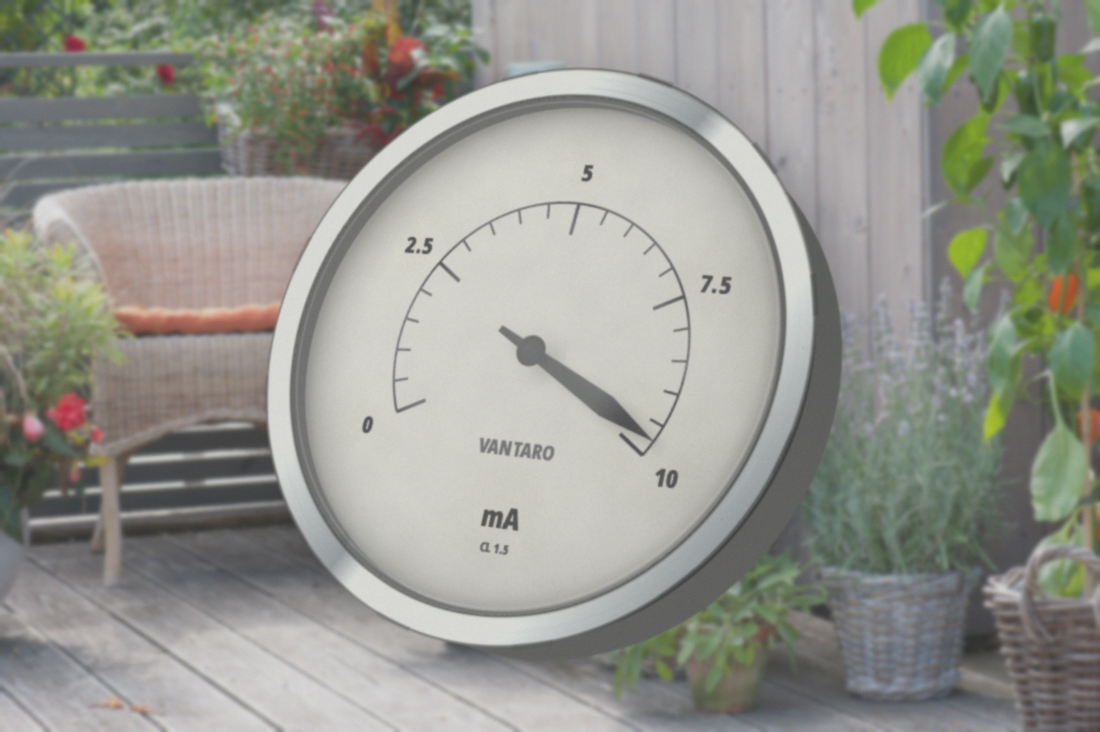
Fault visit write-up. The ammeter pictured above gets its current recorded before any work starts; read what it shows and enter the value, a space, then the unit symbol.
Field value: 9.75 mA
